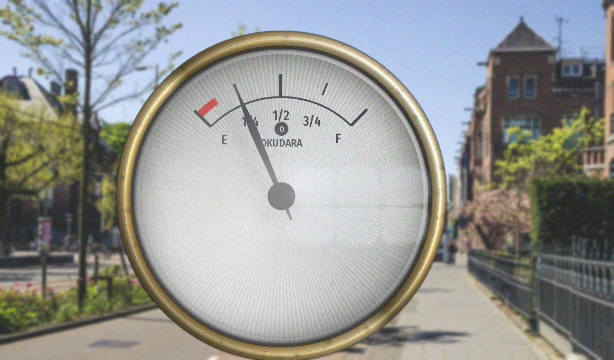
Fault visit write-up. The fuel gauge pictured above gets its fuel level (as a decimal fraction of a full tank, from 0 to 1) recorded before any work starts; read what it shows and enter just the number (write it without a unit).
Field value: 0.25
